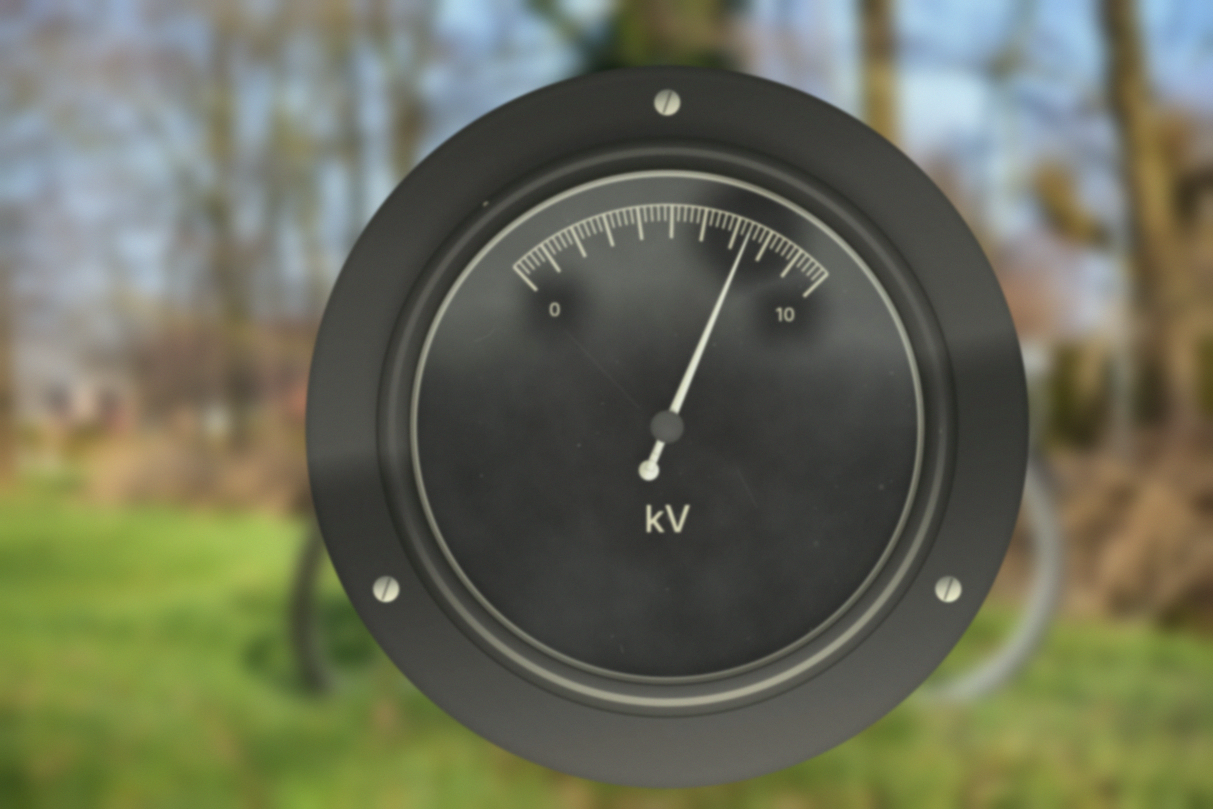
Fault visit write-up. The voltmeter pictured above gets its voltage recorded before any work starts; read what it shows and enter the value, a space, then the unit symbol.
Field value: 7.4 kV
